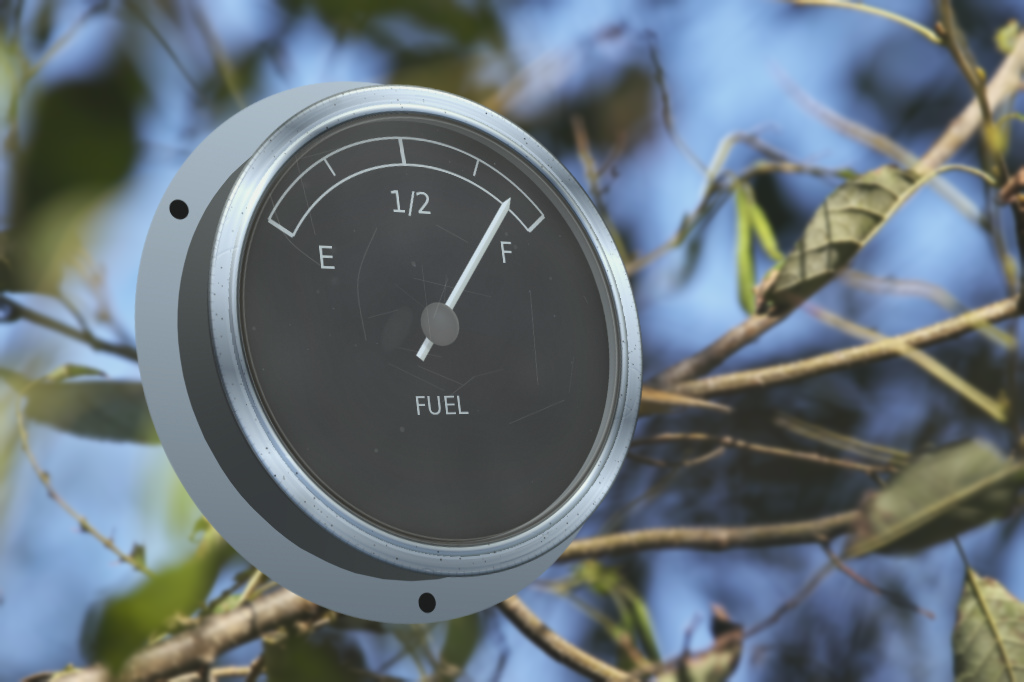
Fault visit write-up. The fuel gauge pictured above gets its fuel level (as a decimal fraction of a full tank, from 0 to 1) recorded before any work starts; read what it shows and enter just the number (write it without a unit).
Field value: 0.875
